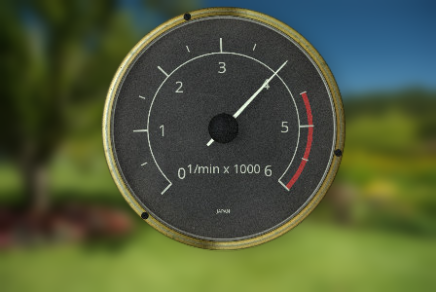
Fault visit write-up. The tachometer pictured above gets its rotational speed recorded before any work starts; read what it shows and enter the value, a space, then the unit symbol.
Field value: 4000 rpm
